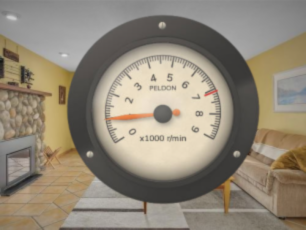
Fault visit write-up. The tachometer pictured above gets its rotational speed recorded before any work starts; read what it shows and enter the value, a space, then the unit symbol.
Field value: 1000 rpm
